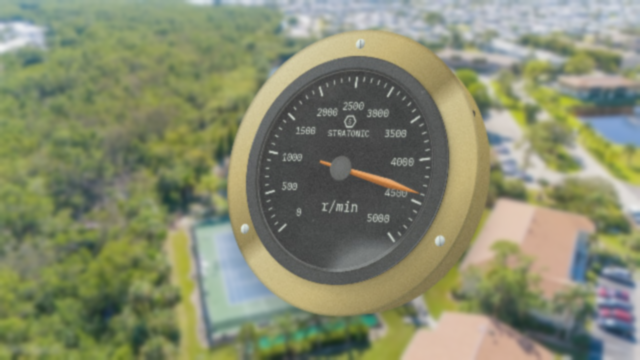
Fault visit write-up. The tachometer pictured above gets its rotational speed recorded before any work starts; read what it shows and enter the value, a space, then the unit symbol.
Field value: 4400 rpm
